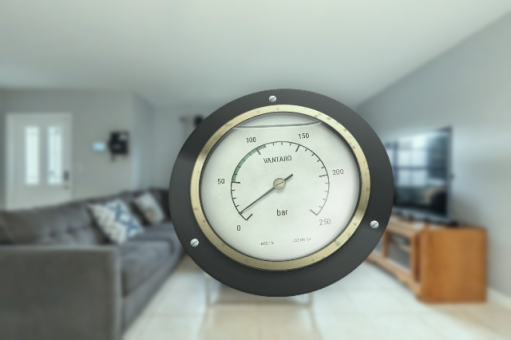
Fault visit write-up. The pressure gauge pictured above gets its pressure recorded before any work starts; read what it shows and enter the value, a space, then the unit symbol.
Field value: 10 bar
